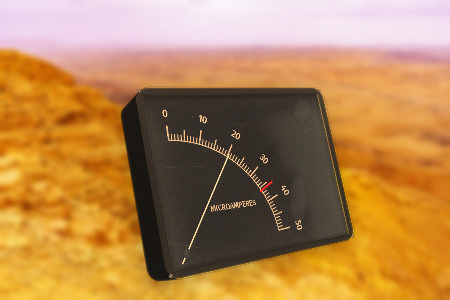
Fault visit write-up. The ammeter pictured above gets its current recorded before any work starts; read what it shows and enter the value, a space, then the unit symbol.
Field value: 20 µA
